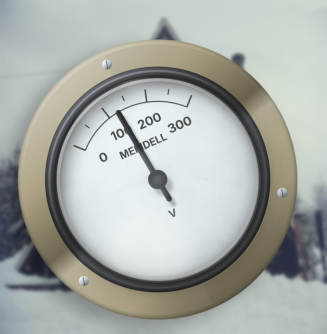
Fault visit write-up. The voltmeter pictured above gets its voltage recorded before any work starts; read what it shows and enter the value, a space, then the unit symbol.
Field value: 125 V
